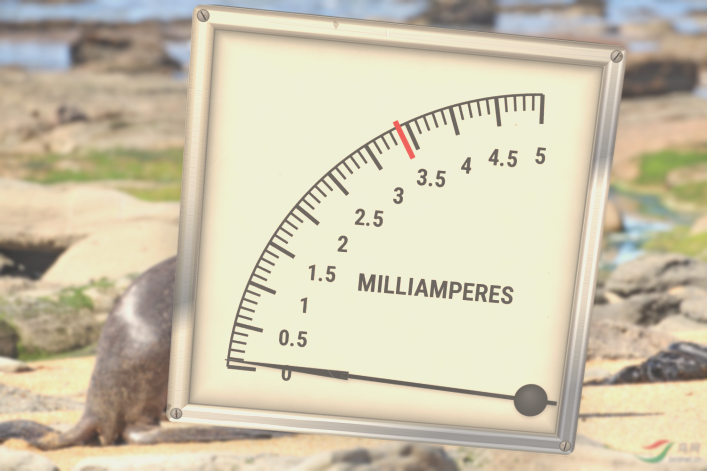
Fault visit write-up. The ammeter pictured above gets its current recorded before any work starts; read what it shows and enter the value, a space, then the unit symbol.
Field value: 0.1 mA
